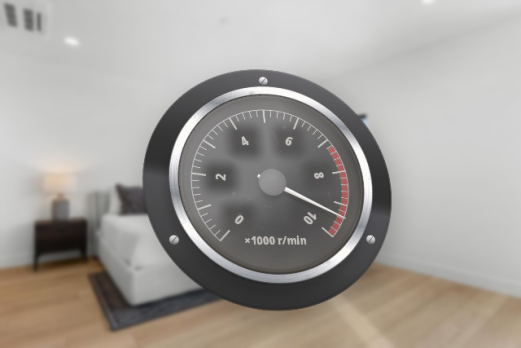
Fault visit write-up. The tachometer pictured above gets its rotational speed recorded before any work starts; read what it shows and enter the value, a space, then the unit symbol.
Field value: 9400 rpm
